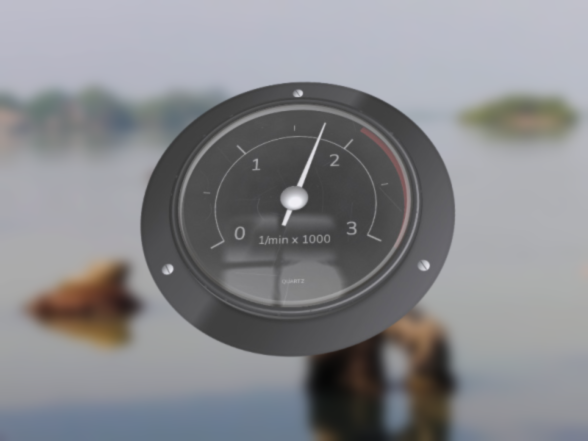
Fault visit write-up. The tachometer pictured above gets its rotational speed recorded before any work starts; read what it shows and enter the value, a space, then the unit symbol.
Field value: 1750 rpm
